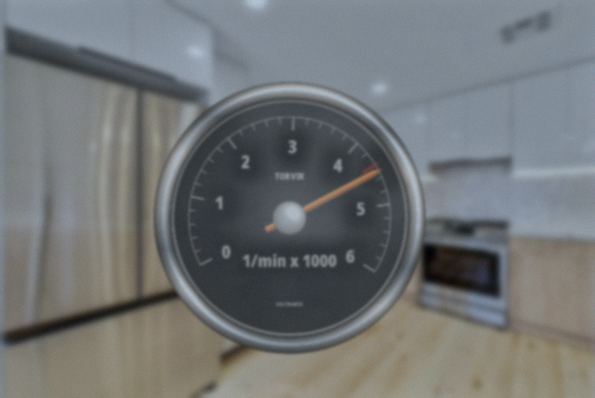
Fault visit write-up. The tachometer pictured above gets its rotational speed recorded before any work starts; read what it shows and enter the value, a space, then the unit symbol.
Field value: 4500 rpm
